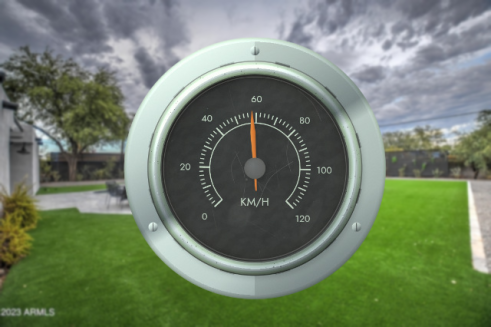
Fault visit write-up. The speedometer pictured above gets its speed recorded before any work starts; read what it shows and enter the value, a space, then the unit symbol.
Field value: 58 km/h
